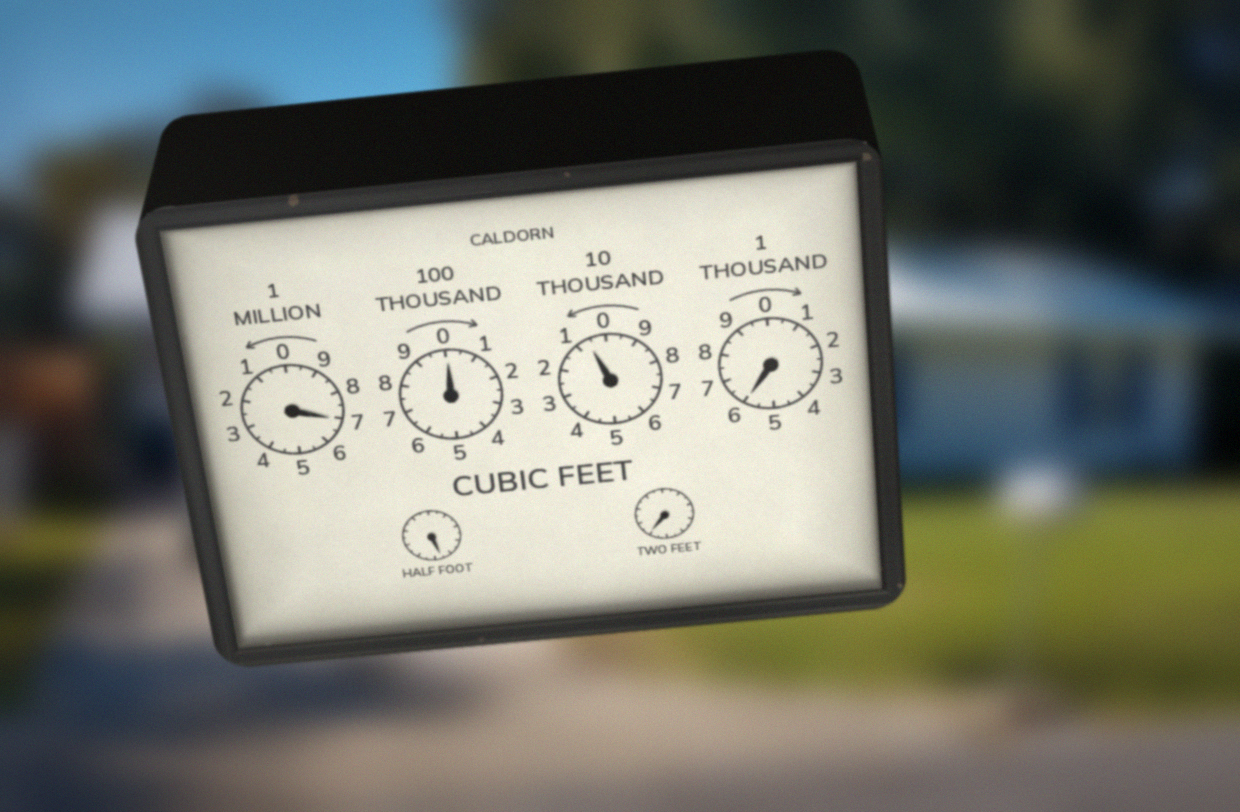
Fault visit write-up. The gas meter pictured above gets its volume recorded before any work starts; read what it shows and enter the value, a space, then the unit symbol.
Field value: 700600 ft³
